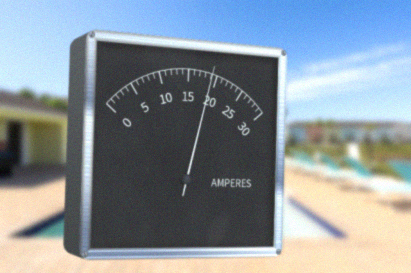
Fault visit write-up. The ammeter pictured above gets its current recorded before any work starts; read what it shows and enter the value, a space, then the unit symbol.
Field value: 19 A
